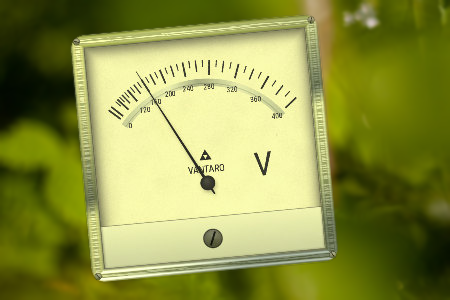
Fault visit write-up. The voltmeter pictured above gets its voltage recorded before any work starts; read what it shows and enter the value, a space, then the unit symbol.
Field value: 160 V
